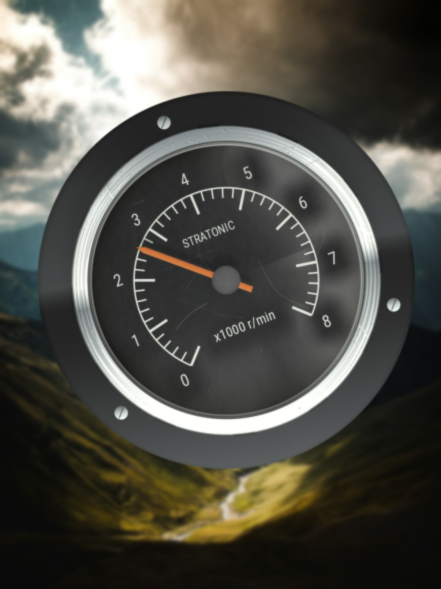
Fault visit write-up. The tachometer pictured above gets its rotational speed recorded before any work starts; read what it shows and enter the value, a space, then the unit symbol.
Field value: 2600 rpm
